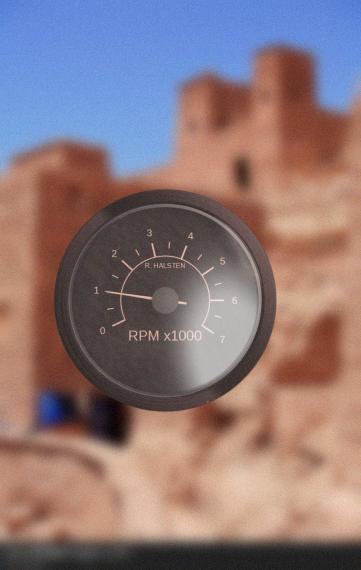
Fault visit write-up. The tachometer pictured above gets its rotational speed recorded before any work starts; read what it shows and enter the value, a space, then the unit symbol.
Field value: 1000 rpm
